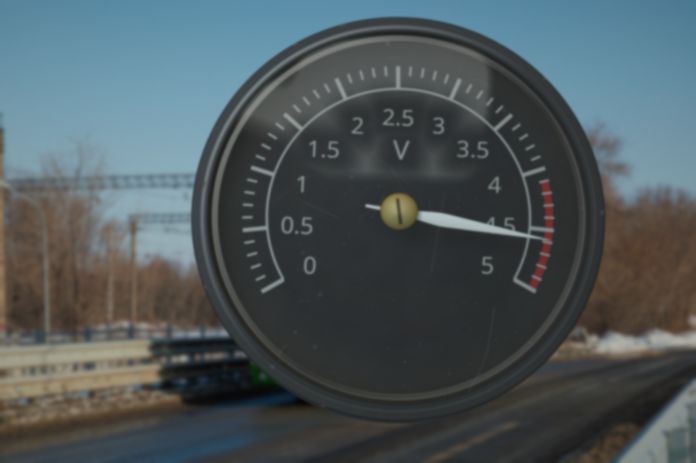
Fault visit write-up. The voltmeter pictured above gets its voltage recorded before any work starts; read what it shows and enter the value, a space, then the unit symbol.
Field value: 4.6 V
